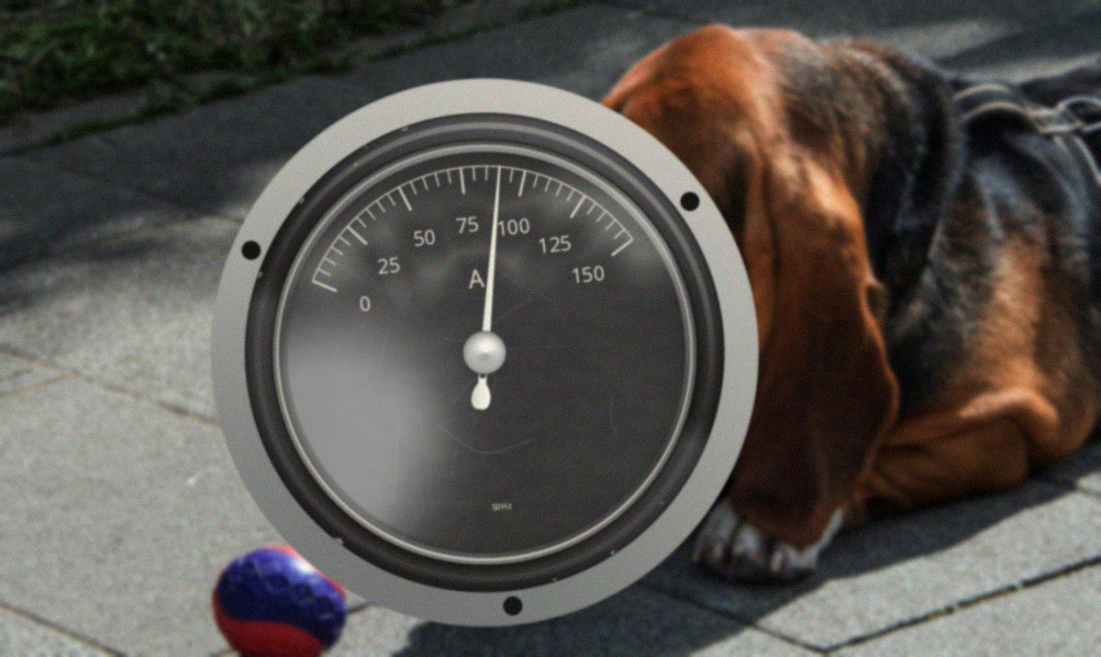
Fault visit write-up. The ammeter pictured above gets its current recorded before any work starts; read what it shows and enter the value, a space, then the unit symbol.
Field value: 90 A
